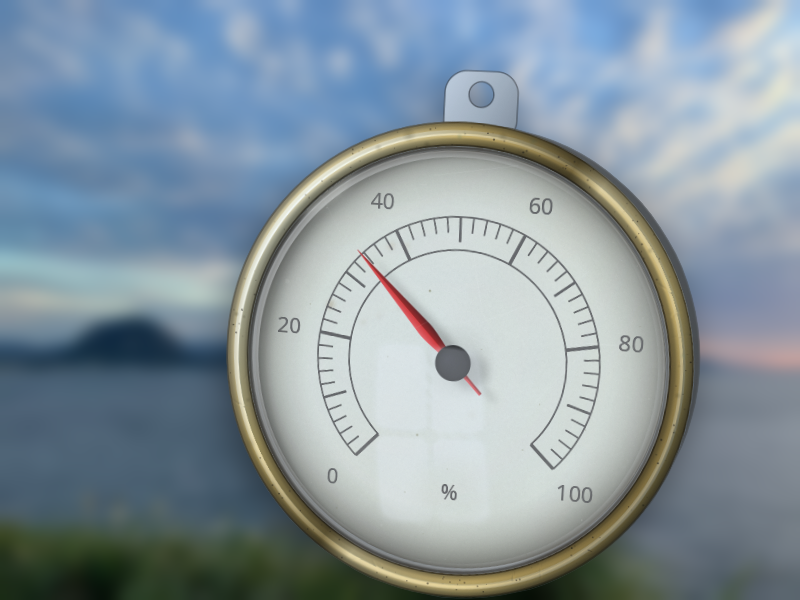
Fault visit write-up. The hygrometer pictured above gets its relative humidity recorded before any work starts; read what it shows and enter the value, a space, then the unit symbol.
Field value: 34 %
